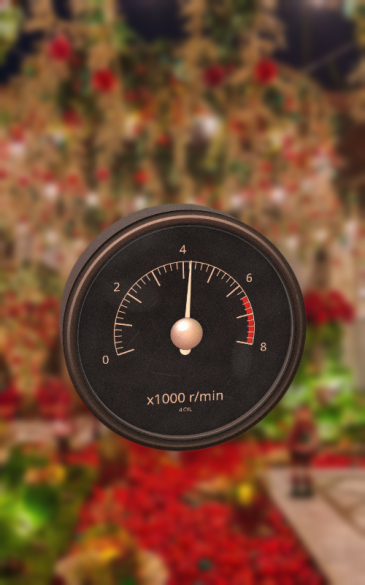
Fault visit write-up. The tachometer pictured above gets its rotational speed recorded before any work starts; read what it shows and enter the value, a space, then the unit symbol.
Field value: 4200 rpm
